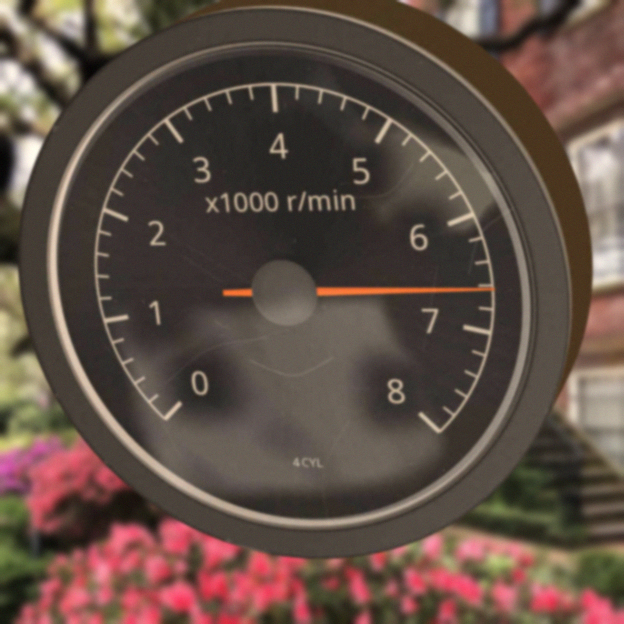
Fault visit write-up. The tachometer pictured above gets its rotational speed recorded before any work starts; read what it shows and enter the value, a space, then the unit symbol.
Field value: 6600 rpm
